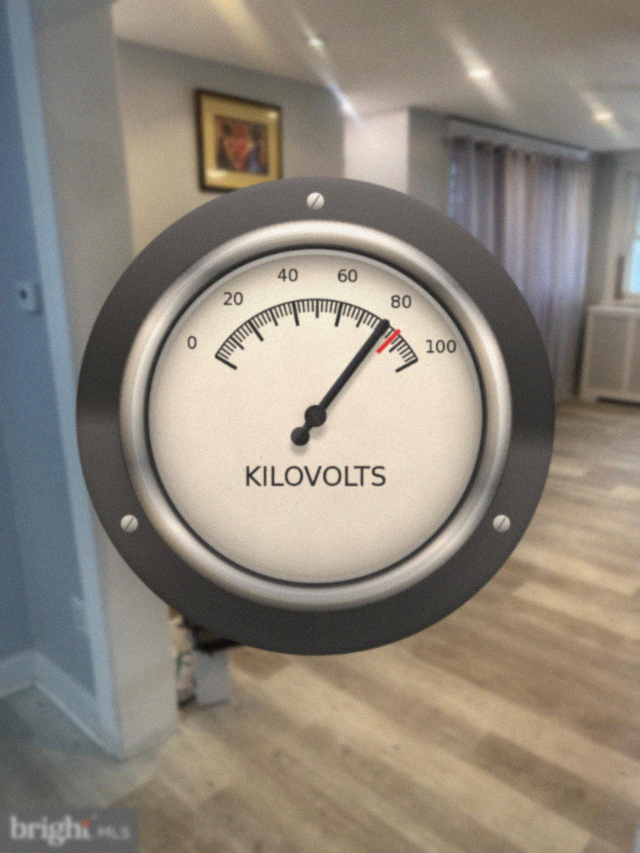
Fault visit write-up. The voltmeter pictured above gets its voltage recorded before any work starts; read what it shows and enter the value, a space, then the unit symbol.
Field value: 80 kV
